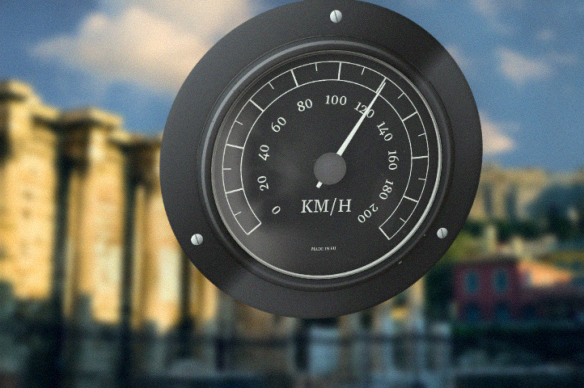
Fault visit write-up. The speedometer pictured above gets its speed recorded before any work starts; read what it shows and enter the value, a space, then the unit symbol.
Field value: 120 km/h
